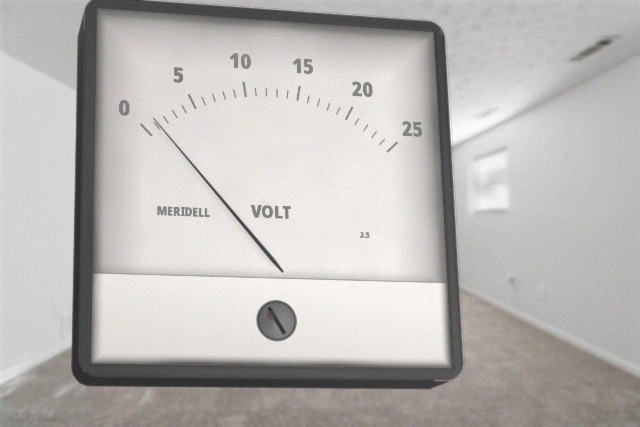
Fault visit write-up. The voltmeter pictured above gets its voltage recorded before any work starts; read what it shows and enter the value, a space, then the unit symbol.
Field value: 1 V
